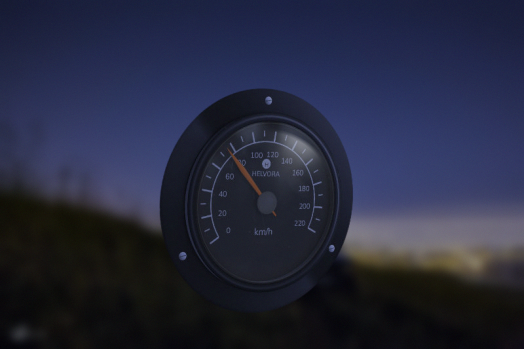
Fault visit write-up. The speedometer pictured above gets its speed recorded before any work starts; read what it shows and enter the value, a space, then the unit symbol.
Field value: 75 km/h
